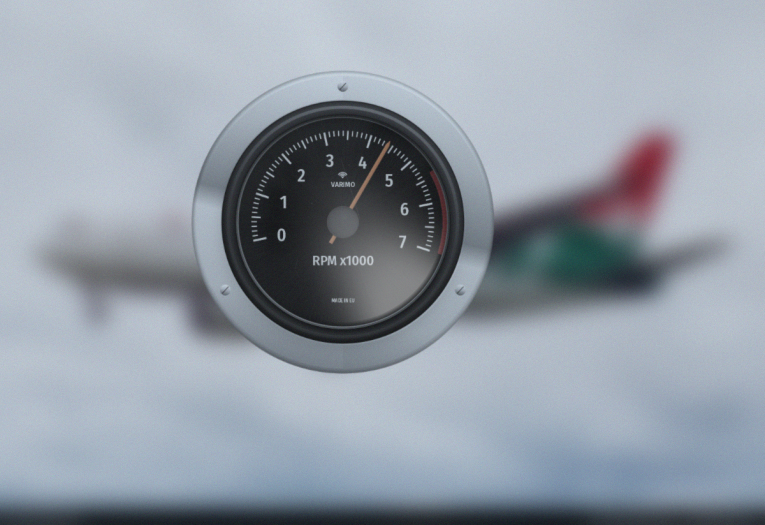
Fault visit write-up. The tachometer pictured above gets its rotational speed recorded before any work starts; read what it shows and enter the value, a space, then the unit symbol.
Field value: 4400 rpm
